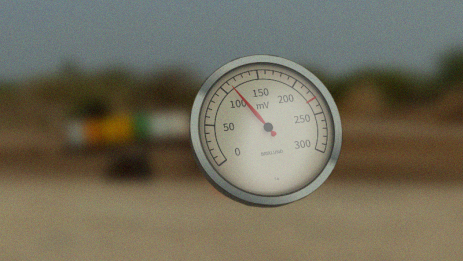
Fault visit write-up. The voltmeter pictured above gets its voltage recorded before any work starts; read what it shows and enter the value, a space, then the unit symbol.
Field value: 110 mV
